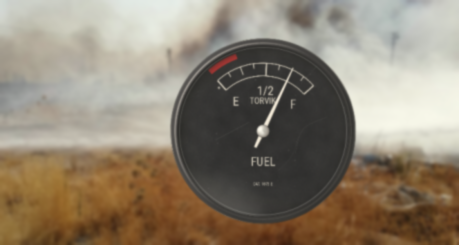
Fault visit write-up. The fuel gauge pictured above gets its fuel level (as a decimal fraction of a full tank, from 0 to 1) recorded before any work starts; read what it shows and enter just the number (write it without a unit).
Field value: 0.75
